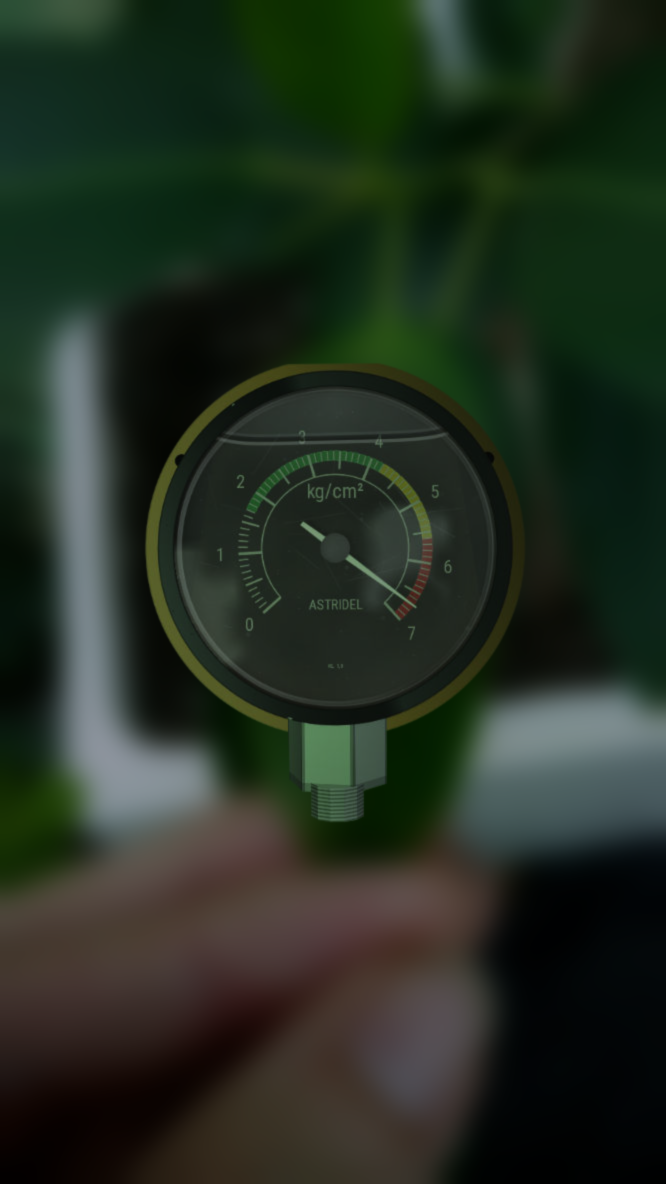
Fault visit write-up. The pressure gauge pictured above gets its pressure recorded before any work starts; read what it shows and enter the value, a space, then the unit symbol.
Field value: 6.7 kg/cm²
